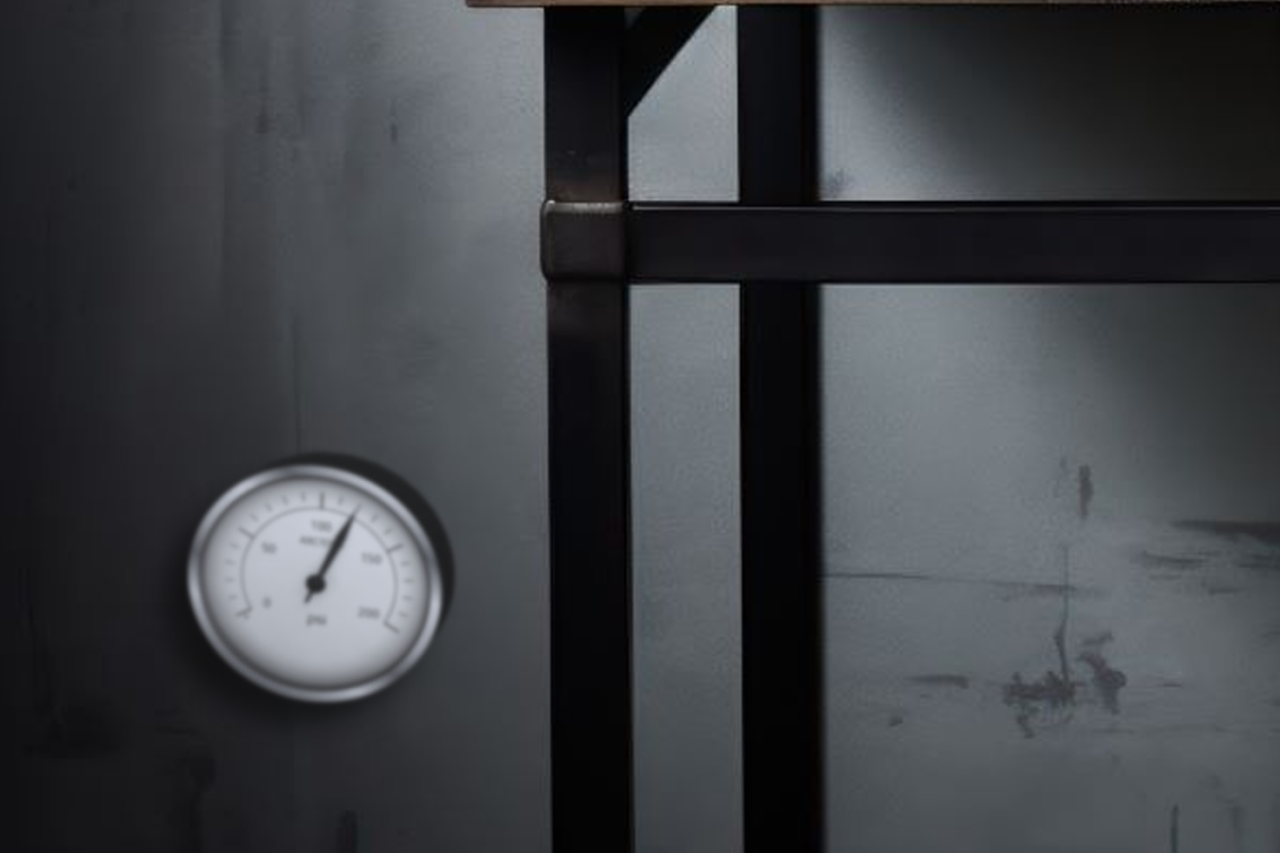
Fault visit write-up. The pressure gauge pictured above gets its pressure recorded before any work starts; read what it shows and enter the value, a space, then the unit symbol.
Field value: 120 psi
